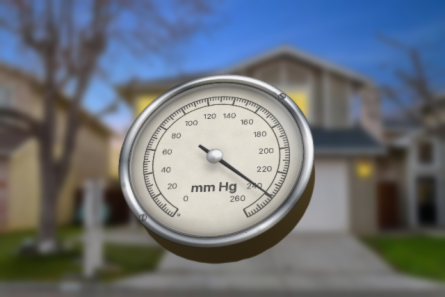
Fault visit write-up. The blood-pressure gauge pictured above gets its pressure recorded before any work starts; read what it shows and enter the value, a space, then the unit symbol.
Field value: 240 mmHg
